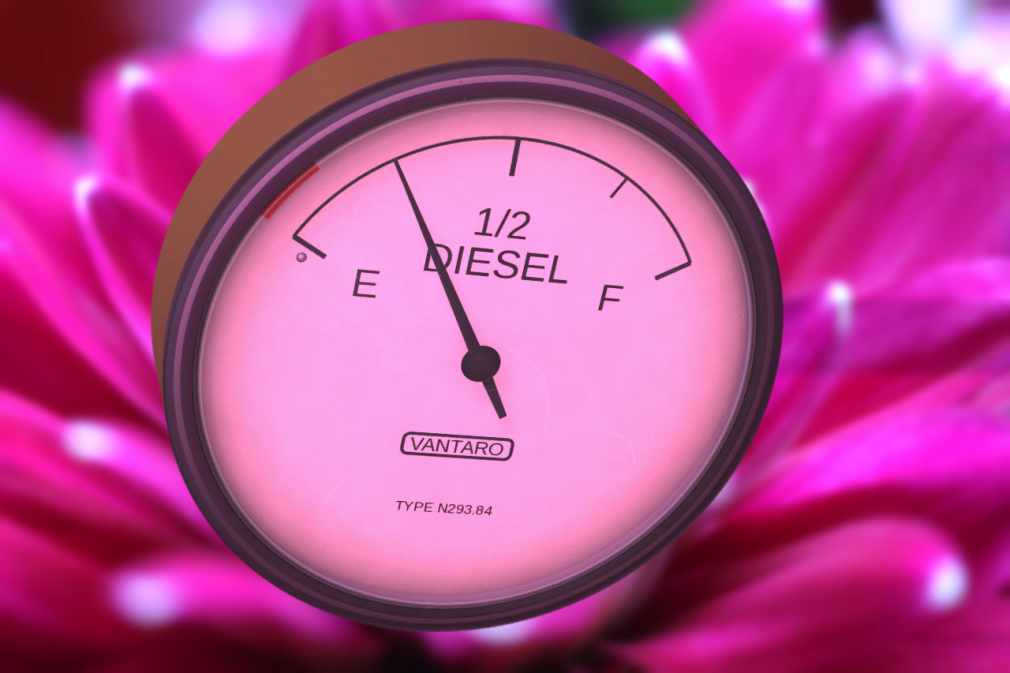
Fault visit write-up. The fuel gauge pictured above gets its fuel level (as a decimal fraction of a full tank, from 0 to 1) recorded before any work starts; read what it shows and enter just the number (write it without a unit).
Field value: 0.25
